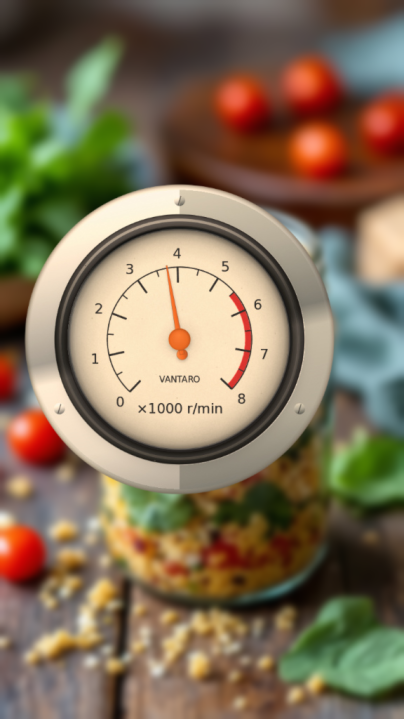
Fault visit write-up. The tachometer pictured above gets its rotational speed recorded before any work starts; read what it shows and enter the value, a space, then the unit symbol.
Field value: 3750 rpm
